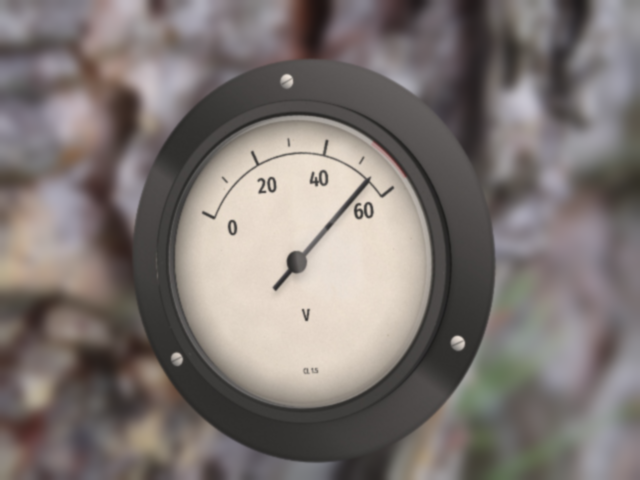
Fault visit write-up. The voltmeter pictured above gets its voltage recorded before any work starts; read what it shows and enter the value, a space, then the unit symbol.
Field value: 55 V
